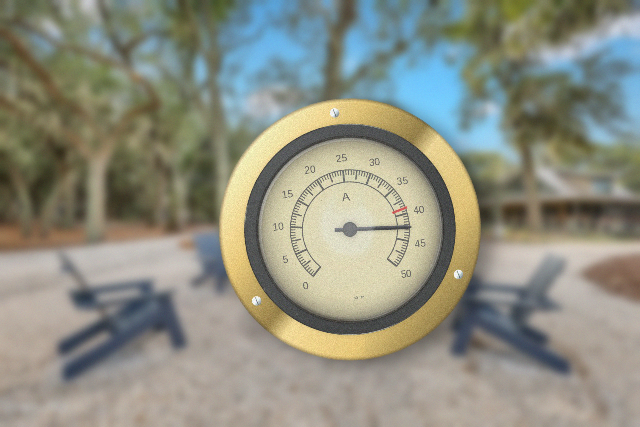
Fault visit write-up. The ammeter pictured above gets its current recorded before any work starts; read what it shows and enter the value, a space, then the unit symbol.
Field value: 42.5 A
